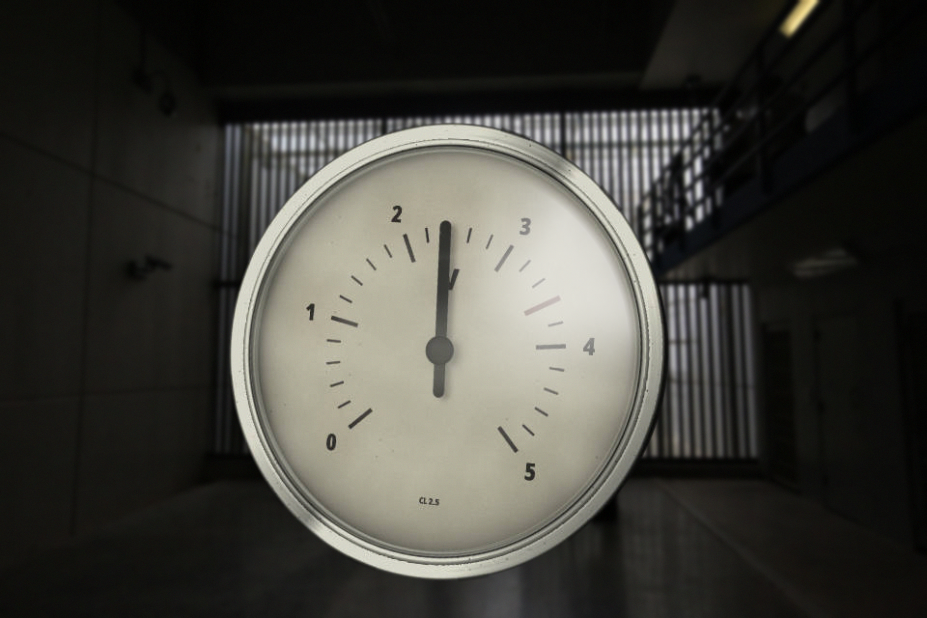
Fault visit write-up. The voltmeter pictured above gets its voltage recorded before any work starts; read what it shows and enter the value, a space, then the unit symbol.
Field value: 2.4 V
